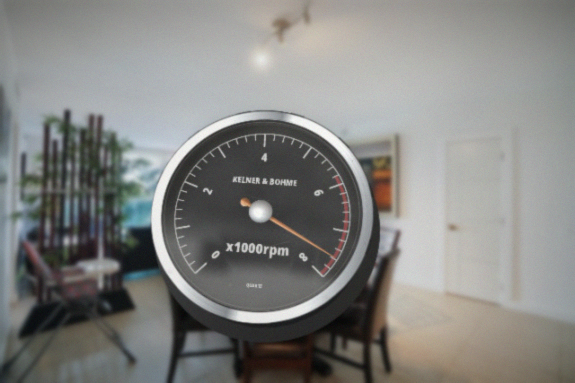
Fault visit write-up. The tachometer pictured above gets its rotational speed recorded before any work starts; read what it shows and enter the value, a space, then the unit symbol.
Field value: 7600 rpm
